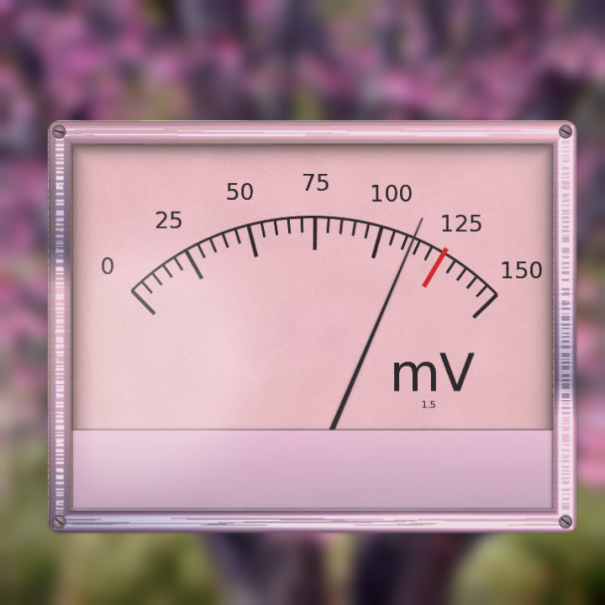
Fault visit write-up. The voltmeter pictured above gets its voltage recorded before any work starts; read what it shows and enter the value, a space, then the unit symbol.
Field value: 112.5 mV
